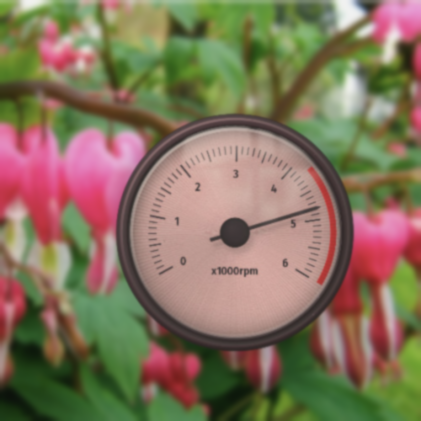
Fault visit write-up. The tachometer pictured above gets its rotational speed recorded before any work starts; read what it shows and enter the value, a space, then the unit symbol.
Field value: 4800 rpm
